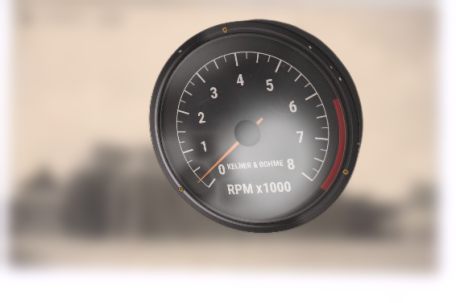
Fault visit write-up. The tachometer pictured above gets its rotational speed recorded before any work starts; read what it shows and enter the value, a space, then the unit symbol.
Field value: 250 rpm
